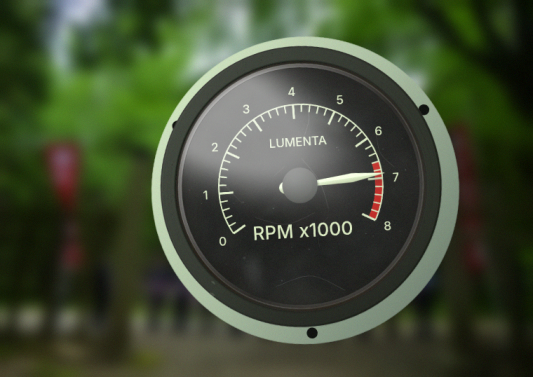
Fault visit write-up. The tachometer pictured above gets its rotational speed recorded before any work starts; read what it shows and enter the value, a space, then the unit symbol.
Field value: 6900 rpm
